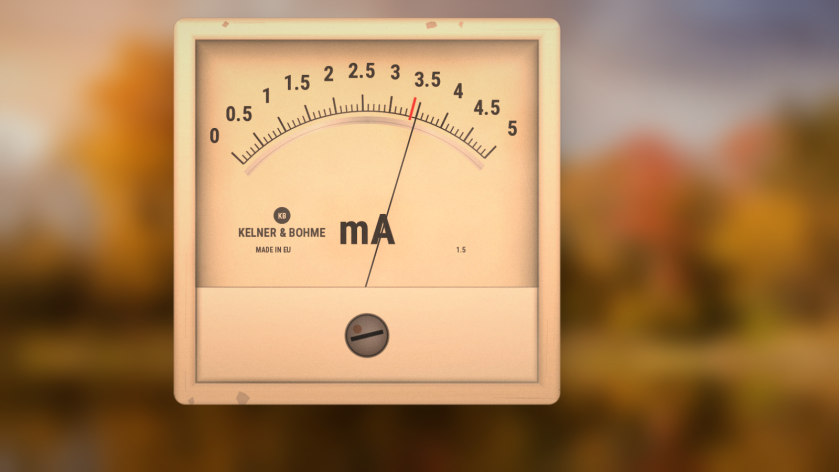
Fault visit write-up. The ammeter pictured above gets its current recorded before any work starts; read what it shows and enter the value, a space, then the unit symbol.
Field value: 3.5 mA
